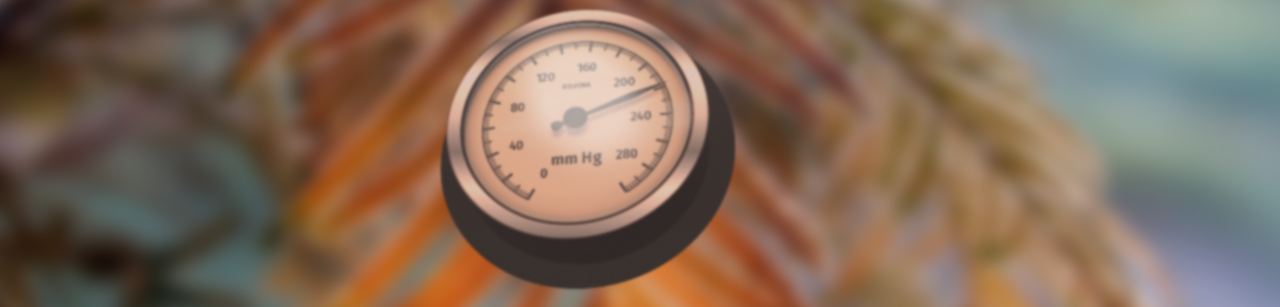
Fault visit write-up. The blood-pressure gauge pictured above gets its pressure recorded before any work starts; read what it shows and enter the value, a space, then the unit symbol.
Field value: 220 mmHg
